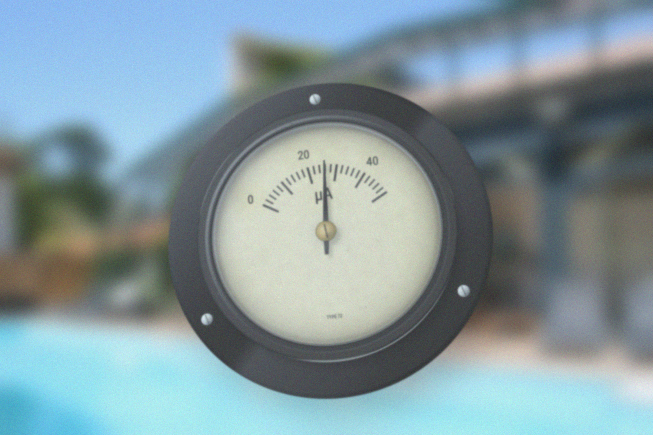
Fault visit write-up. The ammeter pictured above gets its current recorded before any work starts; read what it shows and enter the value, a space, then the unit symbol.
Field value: 26 µA
